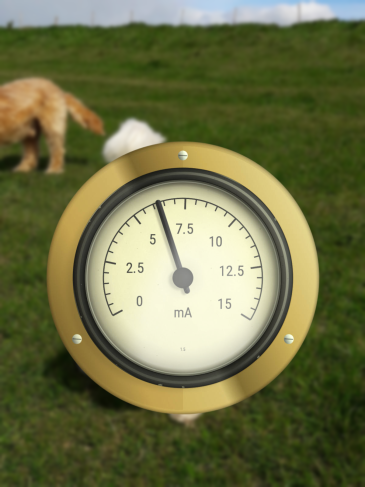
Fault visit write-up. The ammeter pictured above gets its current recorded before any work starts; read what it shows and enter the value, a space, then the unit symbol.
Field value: 6.25 mA
